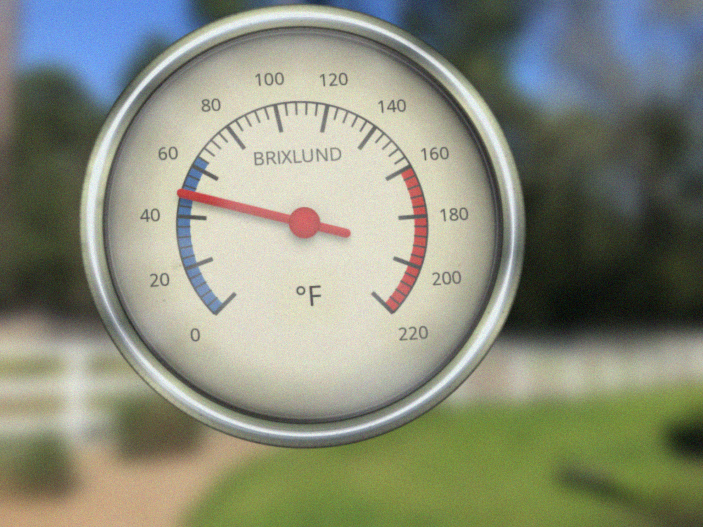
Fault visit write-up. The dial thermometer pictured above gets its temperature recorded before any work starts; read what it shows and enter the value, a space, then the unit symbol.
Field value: 48 °F
